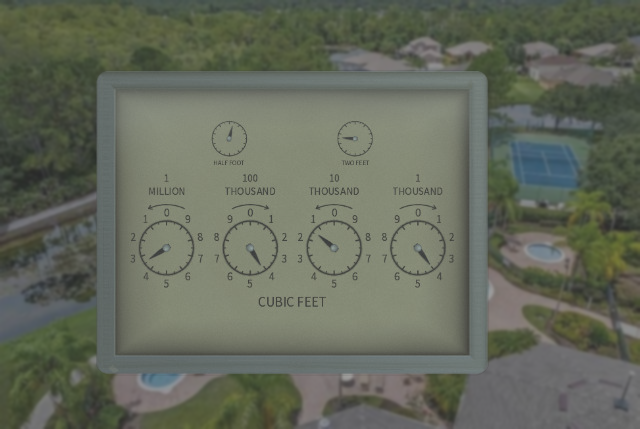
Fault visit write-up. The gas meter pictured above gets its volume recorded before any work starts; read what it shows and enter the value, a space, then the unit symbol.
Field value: 341400 ft³
